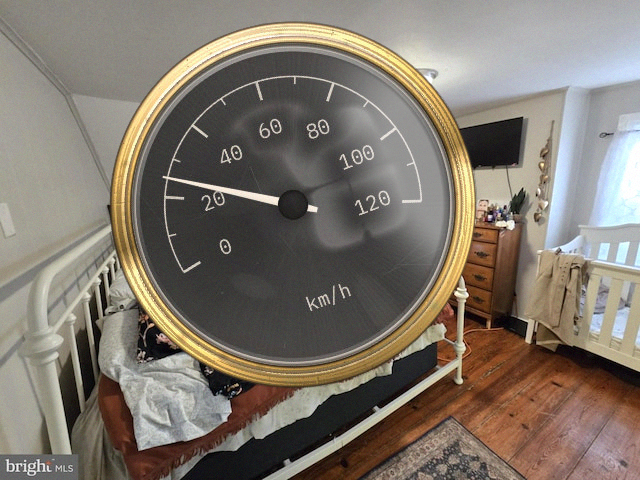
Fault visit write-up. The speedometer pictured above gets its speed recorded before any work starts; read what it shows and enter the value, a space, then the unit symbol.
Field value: 25 km/h
